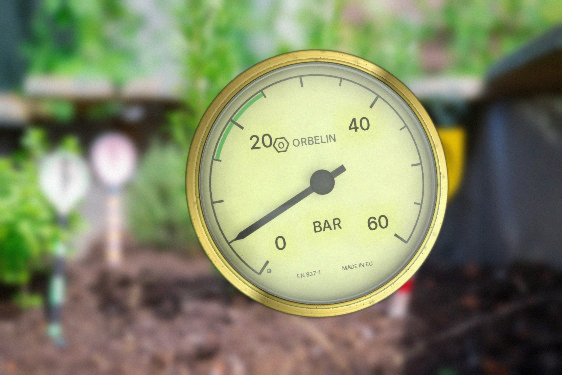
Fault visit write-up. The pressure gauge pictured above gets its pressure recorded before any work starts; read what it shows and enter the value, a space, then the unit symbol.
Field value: 5 bar
